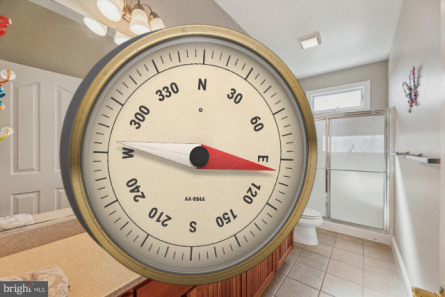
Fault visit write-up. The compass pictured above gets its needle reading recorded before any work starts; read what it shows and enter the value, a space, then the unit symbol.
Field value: 97.5 °
